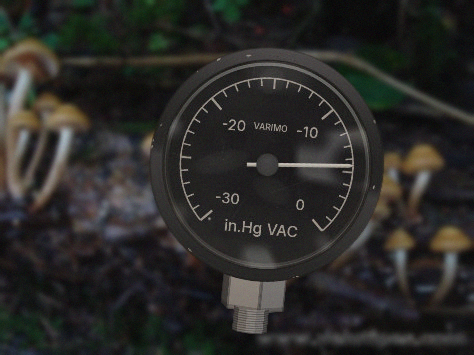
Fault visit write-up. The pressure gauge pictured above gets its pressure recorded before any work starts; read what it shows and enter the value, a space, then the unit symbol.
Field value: -5.5 inHg
